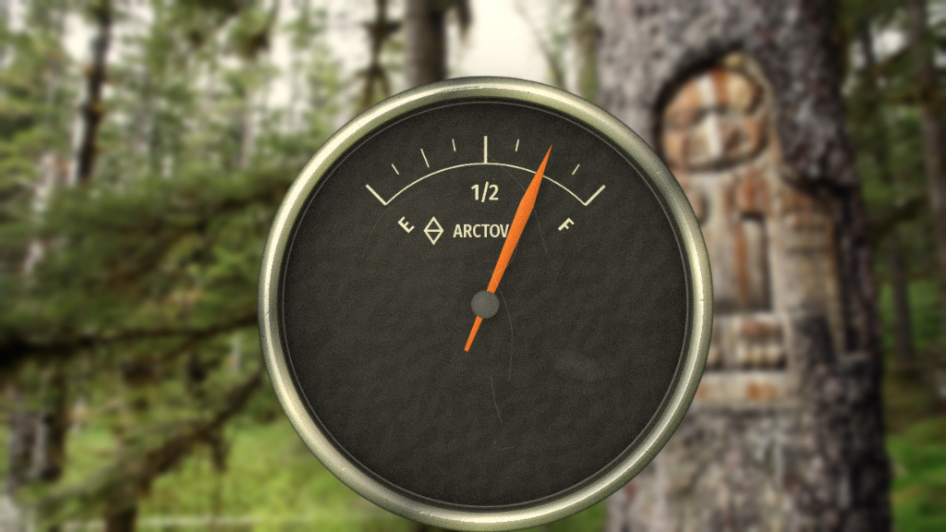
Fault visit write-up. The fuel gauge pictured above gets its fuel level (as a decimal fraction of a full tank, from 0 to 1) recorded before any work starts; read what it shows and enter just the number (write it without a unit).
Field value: 0.75
